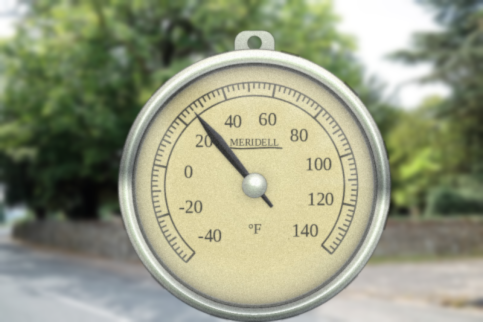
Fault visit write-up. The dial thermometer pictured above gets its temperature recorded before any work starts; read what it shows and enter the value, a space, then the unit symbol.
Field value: 26 °F
